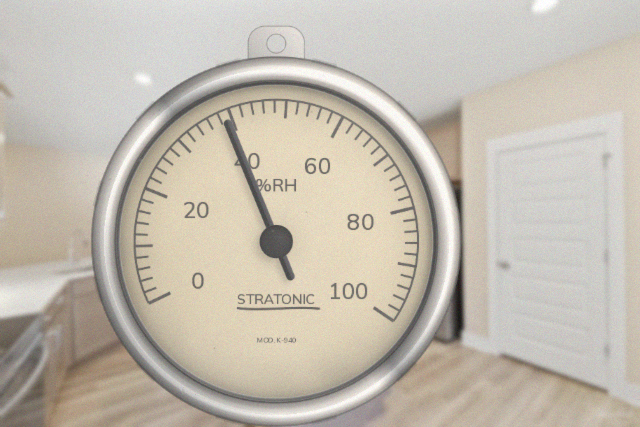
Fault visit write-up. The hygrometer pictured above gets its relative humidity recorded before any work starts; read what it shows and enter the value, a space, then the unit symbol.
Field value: 39 %
